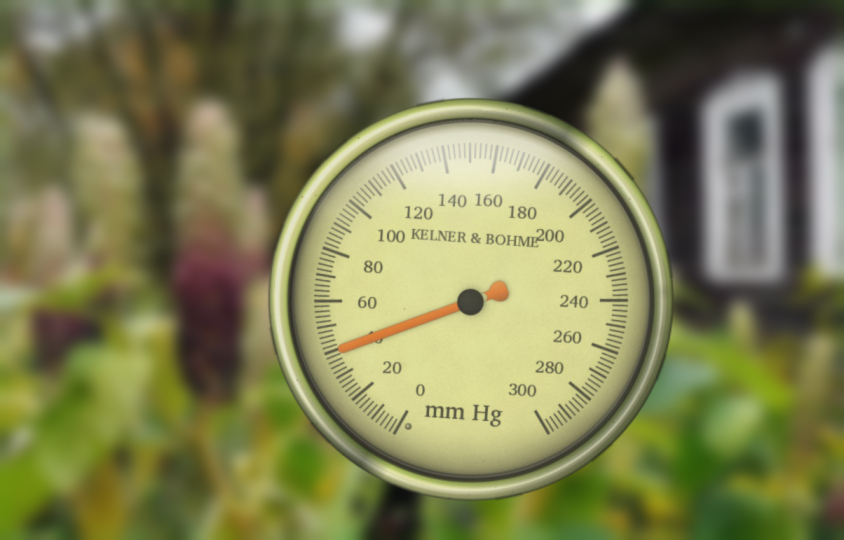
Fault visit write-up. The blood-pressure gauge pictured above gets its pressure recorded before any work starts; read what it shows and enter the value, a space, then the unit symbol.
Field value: 40 mmHg
